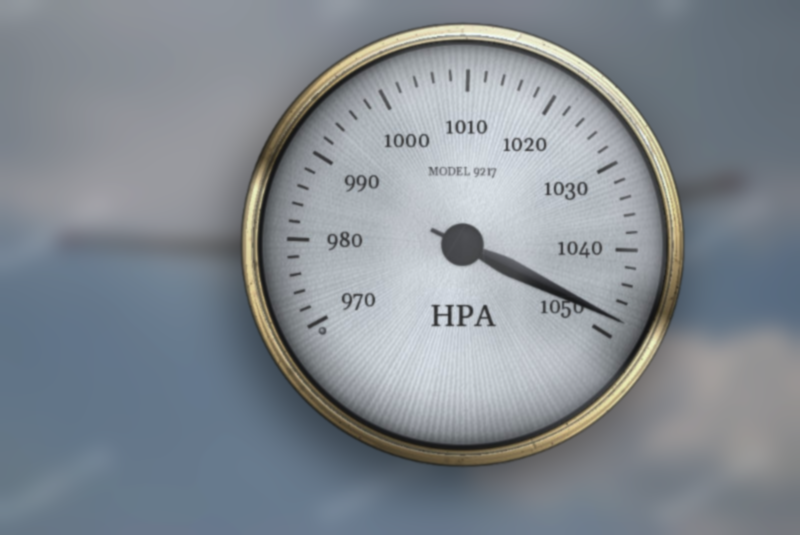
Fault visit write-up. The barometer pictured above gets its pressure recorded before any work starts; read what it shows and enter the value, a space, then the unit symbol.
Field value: 1048 hPa
